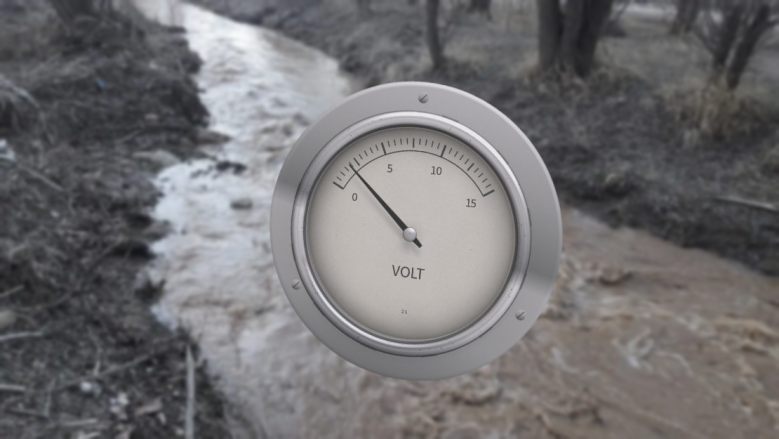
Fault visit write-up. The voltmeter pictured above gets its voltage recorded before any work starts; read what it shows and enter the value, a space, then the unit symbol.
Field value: 2 V
